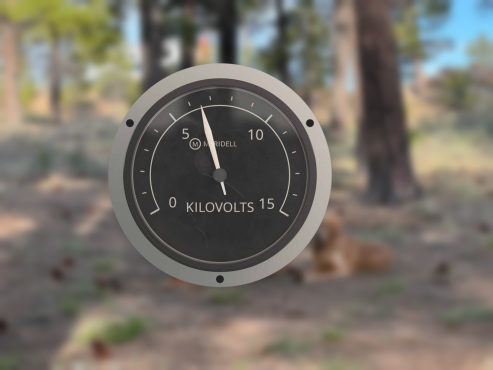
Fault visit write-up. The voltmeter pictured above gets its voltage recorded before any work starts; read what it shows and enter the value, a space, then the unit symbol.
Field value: 6.5 kV
